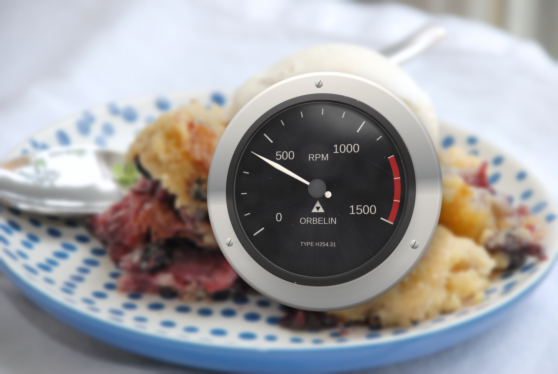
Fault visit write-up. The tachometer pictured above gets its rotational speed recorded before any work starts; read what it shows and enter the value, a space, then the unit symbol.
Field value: 400 rpm
